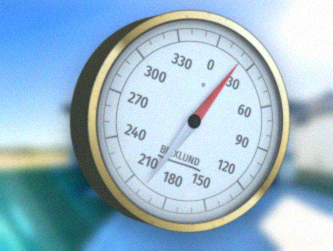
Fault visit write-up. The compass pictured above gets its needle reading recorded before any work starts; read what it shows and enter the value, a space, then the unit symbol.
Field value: 20 °
